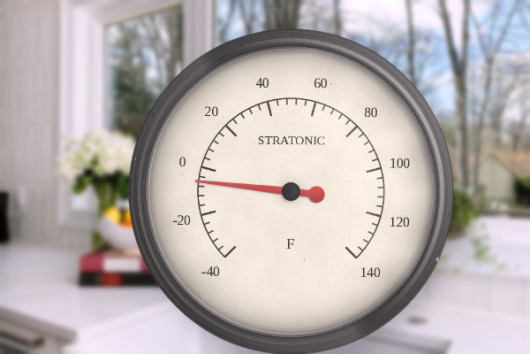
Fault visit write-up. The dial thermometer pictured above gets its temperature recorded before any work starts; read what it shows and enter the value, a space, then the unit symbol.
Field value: -6 °F
